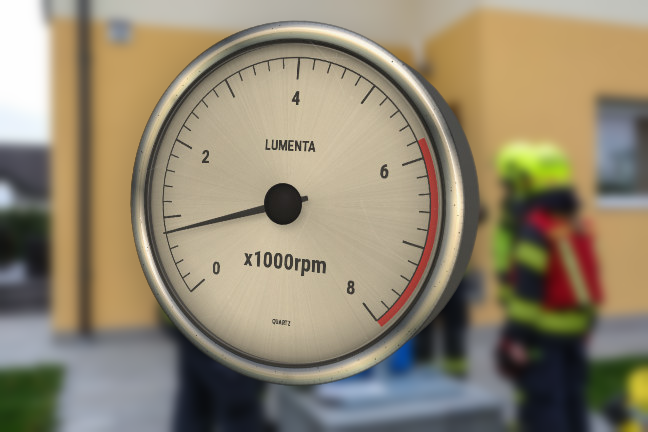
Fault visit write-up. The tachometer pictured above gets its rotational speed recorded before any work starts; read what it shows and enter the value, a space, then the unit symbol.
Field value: 800 rpm
